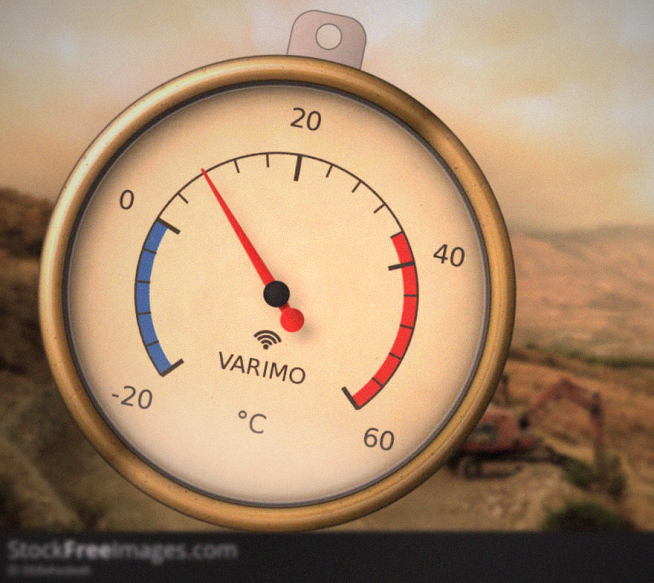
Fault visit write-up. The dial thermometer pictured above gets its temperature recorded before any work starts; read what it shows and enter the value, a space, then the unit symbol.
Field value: 8 °C
